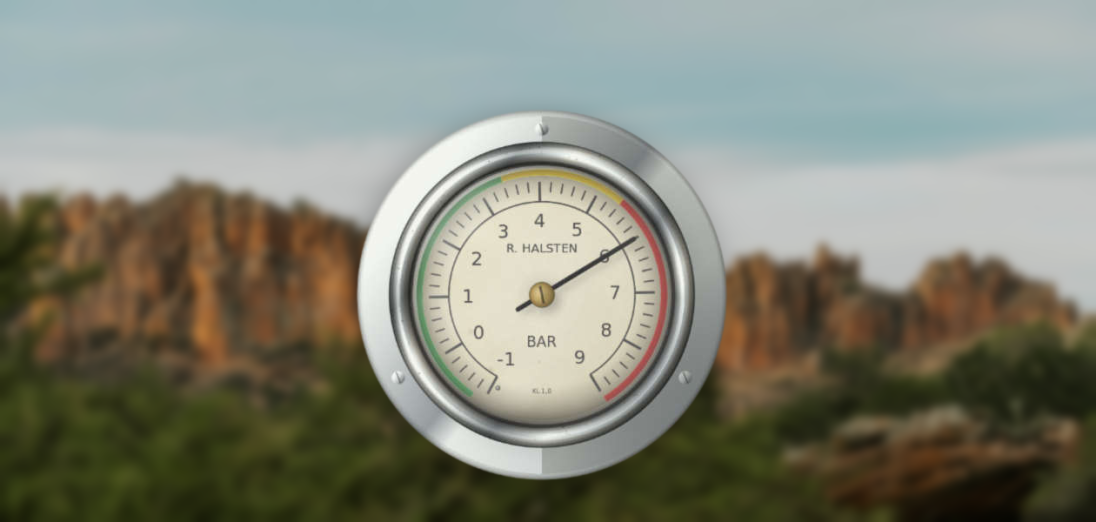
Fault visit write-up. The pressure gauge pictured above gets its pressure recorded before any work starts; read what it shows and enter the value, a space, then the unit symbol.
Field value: 6 bar
